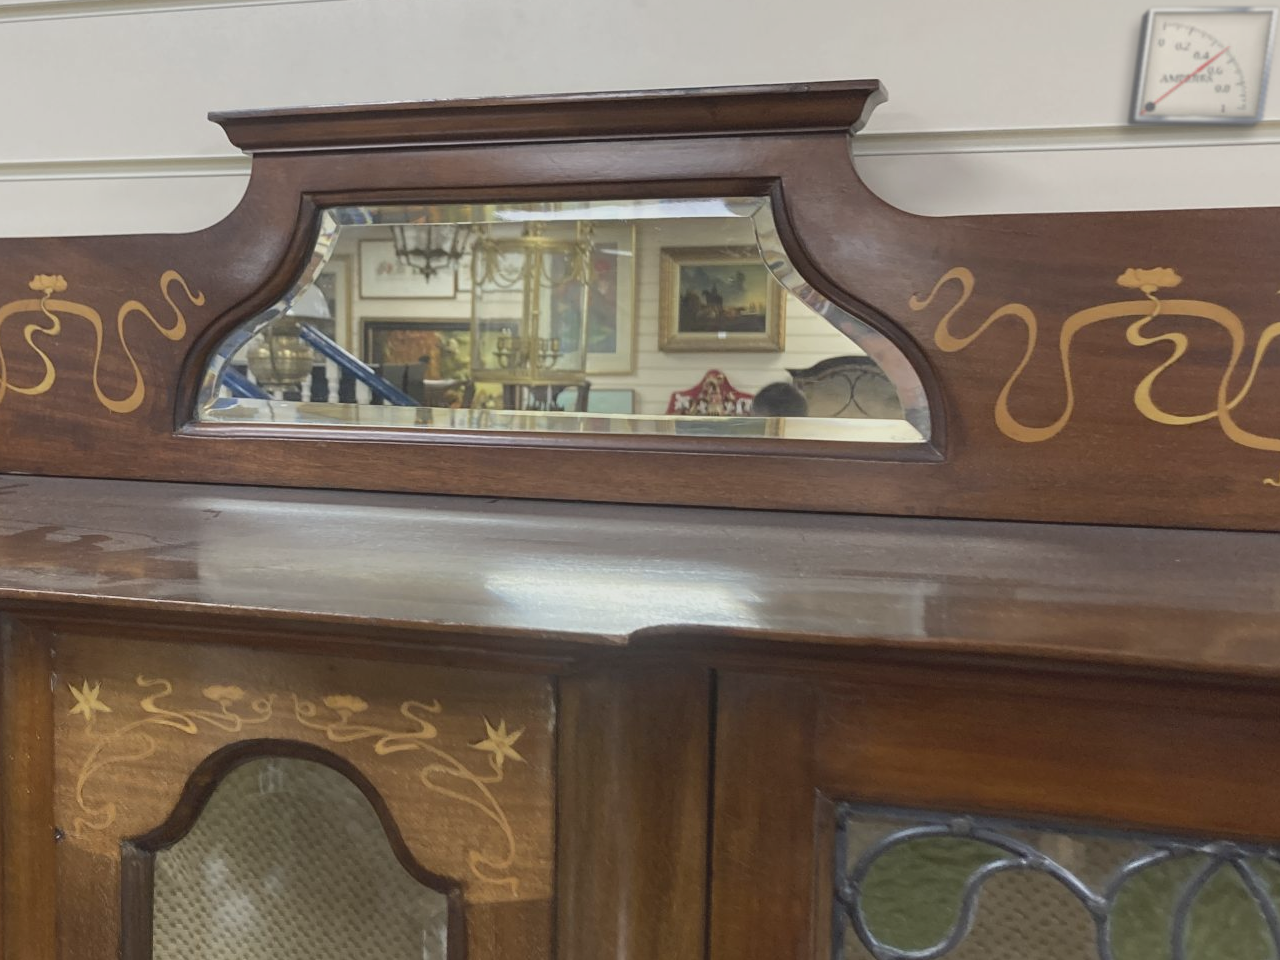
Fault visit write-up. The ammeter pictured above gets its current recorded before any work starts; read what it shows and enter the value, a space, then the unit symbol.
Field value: 0.5 A
